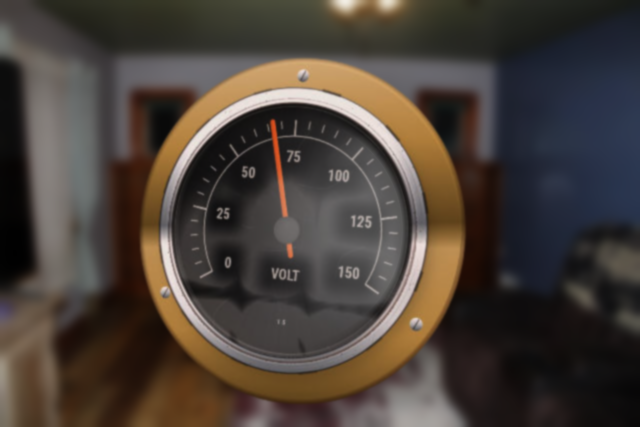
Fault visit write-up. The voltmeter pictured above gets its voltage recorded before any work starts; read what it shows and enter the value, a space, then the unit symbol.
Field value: 67.5 V
